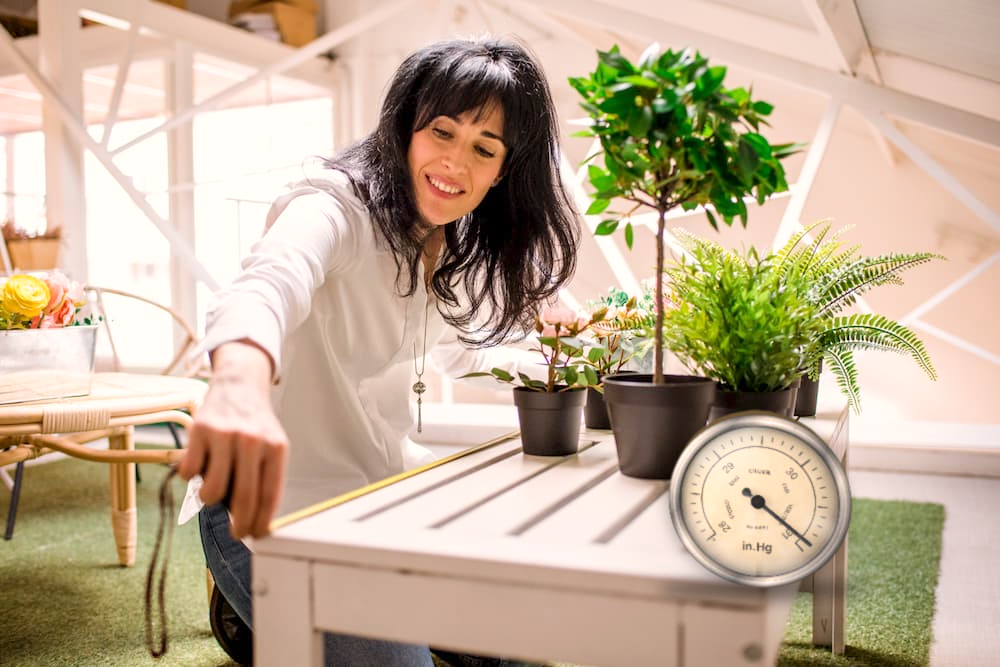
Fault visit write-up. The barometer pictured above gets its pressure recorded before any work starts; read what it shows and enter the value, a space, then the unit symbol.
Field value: 30.9 inHg
